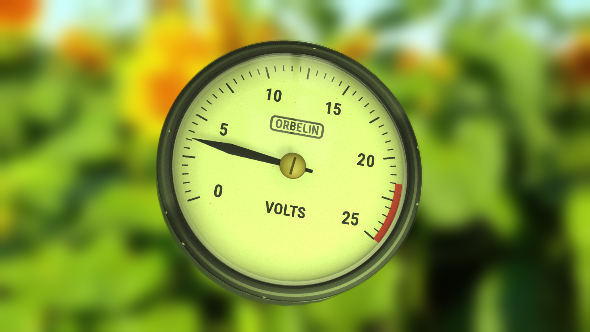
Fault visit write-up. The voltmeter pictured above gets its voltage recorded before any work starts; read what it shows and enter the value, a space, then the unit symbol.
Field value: 3.5 V
